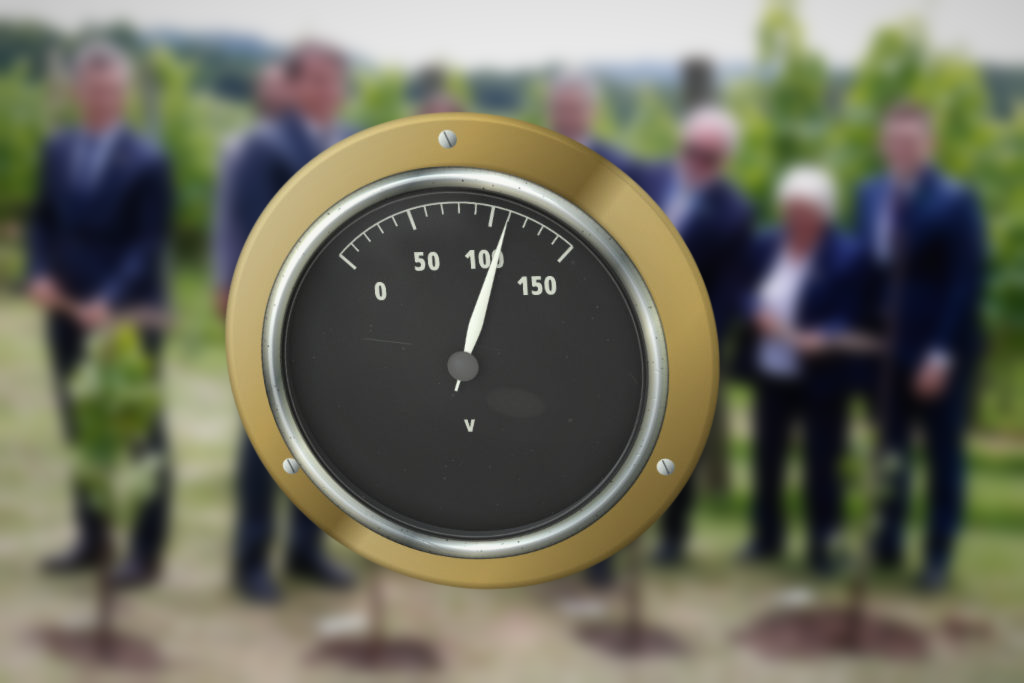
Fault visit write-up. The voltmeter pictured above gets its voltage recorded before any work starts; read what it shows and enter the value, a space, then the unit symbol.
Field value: 110 V
